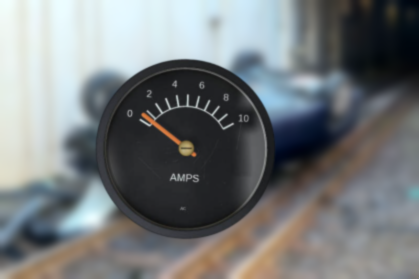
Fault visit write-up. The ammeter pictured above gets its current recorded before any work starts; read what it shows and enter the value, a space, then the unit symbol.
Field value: 0.5 A
